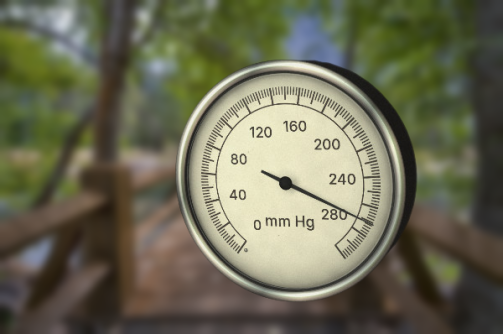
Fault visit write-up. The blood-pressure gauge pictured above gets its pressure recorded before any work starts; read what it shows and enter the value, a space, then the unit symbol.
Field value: 270 mmHg
